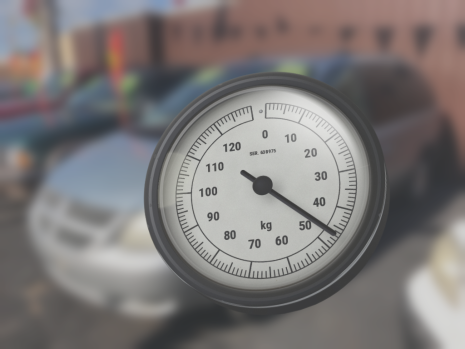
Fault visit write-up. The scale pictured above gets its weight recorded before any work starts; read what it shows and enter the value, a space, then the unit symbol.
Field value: 47 kg
